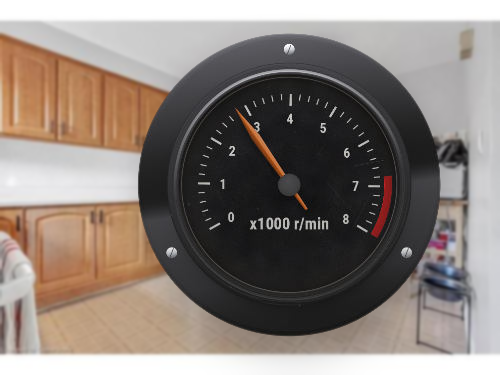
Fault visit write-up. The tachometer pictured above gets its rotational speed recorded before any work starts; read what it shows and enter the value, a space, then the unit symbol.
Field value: 2800 rpm
